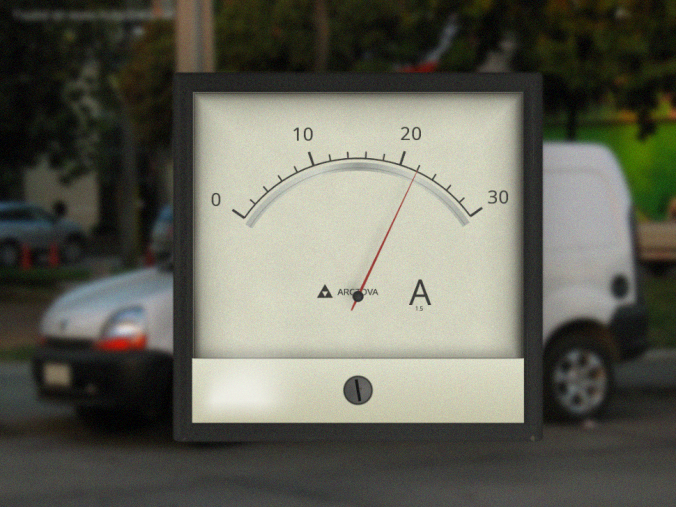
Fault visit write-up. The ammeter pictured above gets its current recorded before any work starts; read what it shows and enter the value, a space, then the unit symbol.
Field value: 22 A
